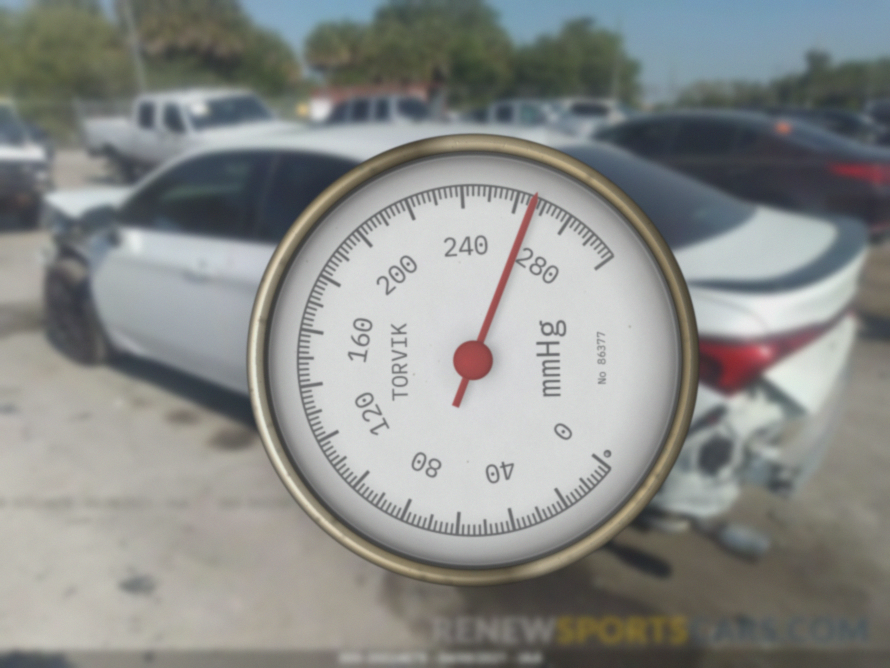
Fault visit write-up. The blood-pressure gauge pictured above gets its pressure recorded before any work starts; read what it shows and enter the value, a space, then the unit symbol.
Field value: 266 mmHg
